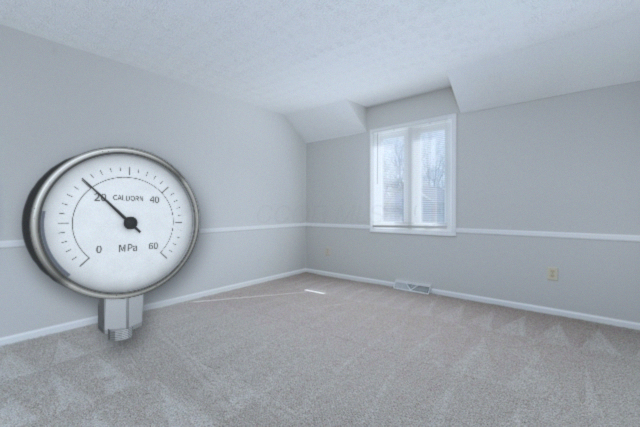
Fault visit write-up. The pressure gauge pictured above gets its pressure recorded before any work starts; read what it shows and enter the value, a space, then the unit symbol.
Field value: 20 MPa
